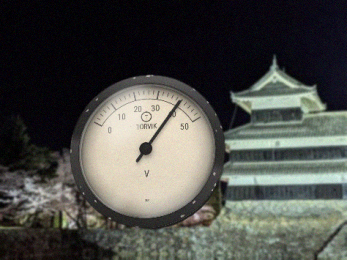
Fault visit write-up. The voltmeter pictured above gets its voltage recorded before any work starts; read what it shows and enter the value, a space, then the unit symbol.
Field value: 40 V
